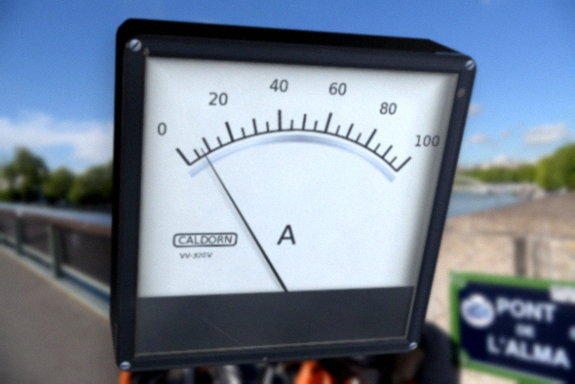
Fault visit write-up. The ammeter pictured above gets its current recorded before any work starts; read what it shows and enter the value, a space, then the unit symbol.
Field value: 7.5 A
